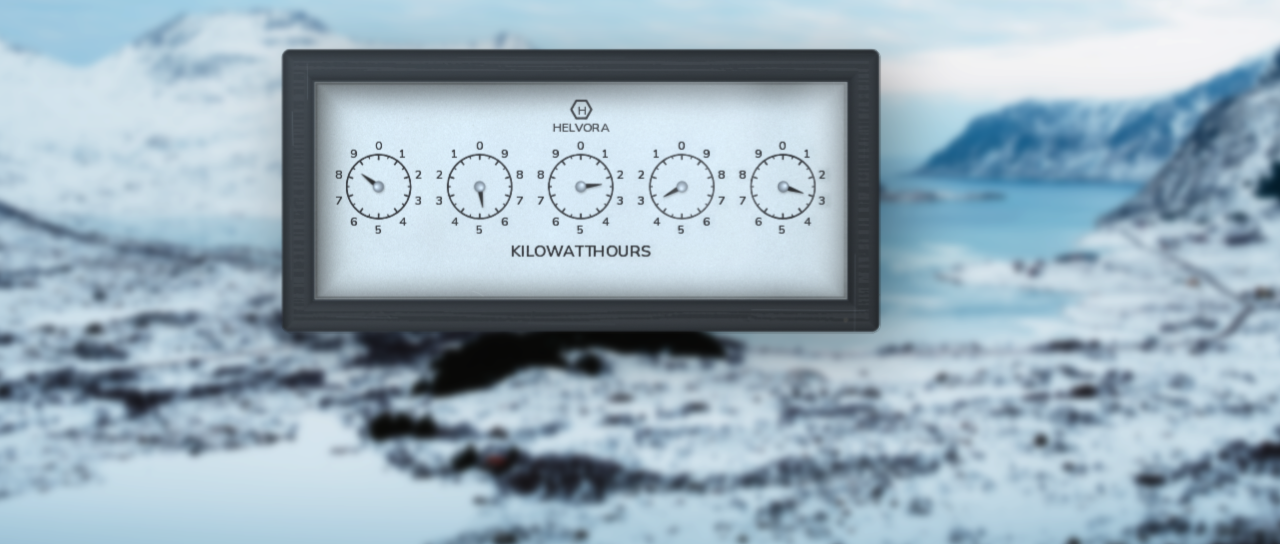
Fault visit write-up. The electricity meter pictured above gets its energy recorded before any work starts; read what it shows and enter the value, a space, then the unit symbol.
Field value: 85233 kWh
